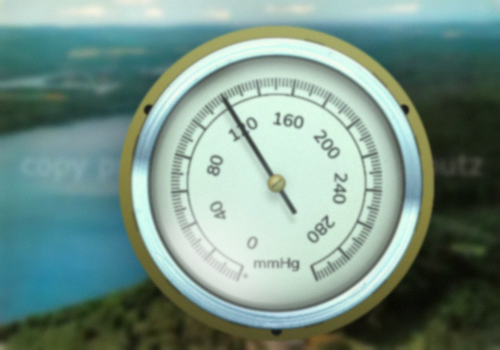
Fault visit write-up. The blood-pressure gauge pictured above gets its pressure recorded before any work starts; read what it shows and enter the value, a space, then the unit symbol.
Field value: 120 mmHg
